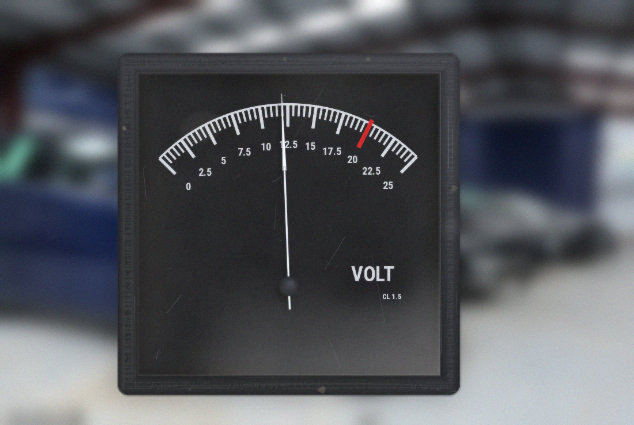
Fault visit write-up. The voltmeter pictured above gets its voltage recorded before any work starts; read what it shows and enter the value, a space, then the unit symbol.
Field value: 12 V
